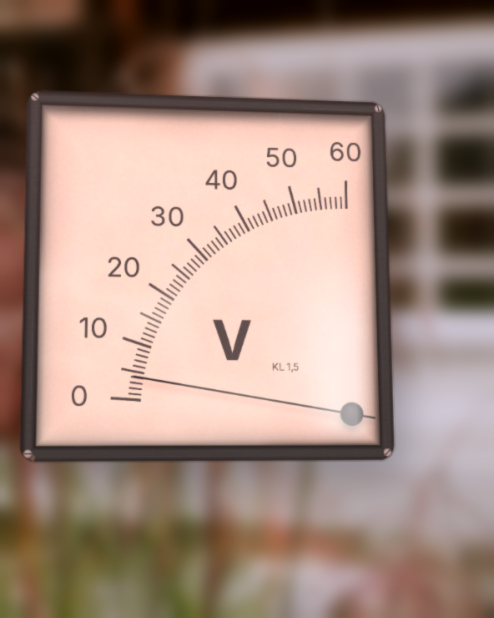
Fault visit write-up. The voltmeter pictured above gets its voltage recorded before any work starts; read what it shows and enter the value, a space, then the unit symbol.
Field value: 4 V
